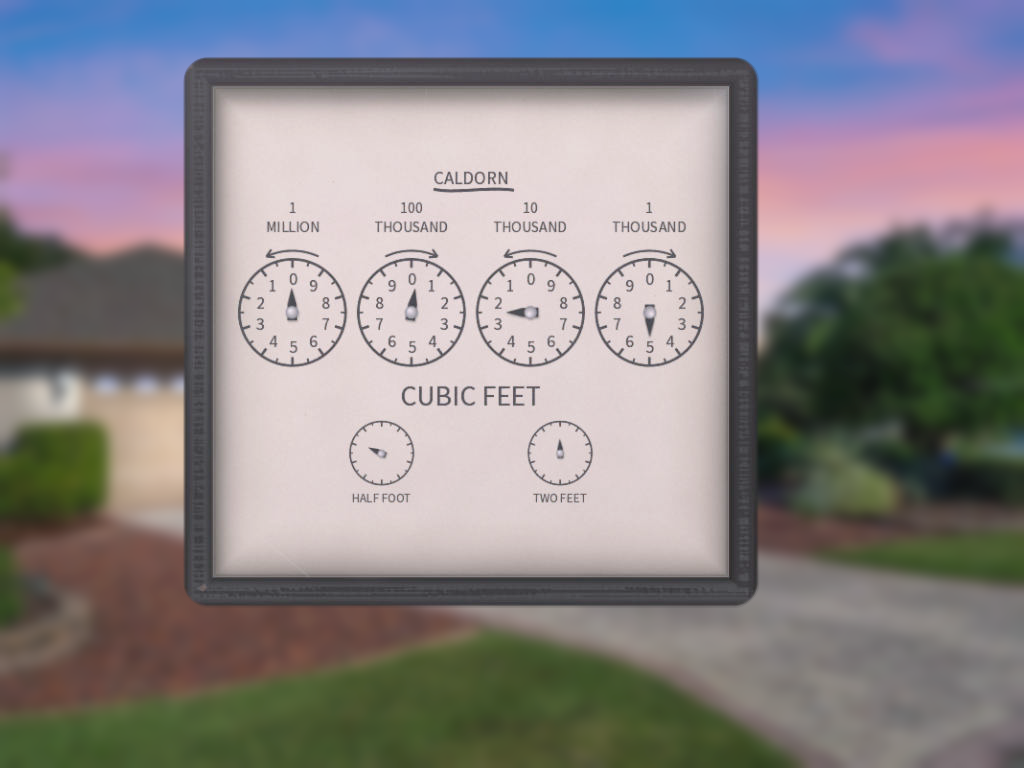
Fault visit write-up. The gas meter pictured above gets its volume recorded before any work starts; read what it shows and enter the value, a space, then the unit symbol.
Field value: 2500 ft³
